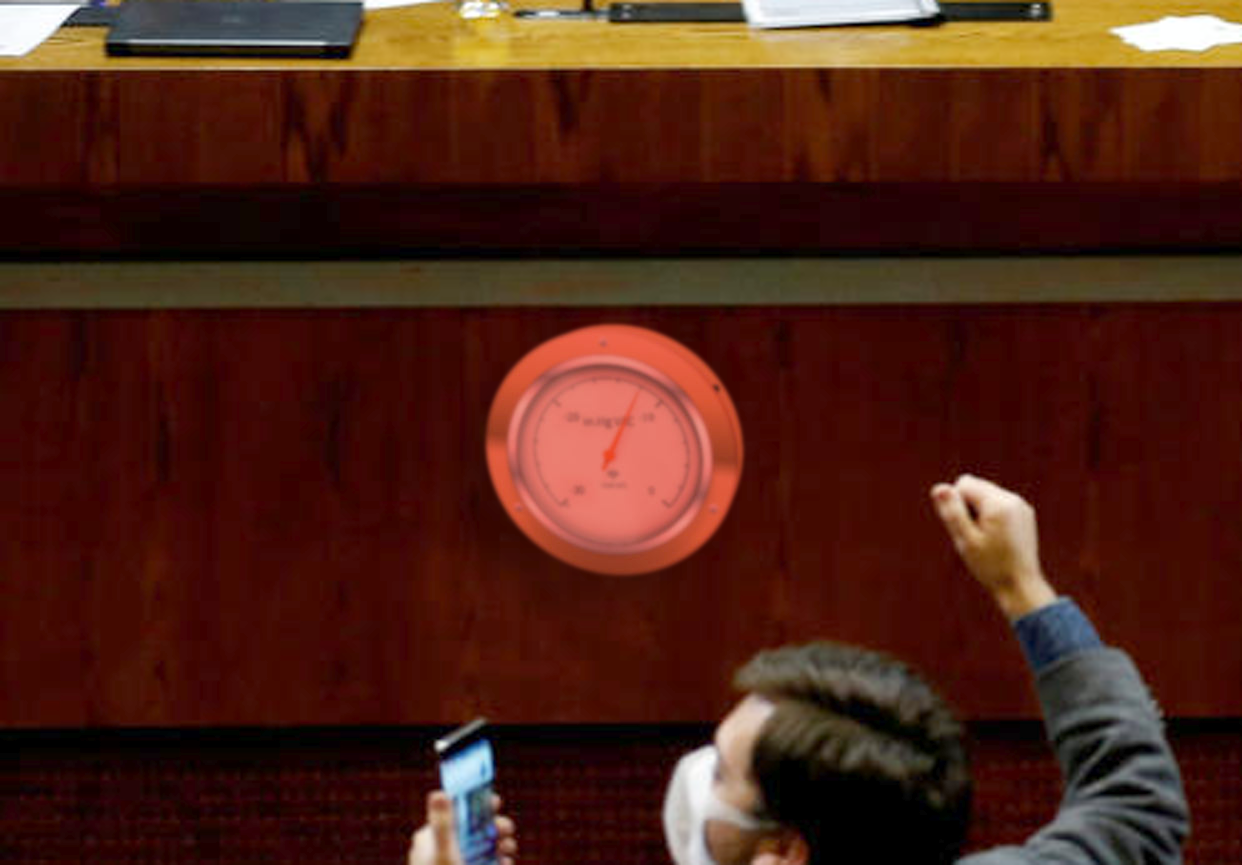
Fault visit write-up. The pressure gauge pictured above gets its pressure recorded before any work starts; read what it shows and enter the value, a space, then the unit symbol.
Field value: -12 inHg
